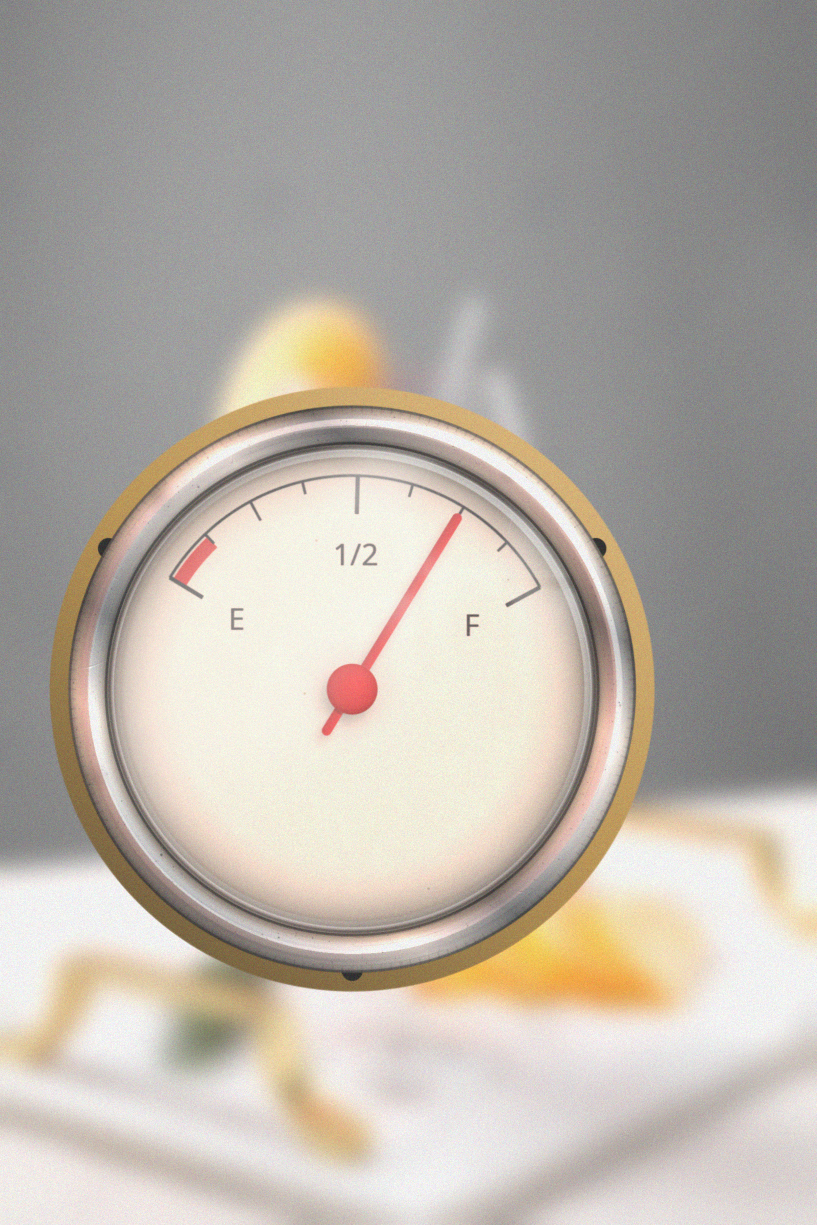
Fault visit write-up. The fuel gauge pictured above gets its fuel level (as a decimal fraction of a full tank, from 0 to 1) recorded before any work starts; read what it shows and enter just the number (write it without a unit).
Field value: 0.75
